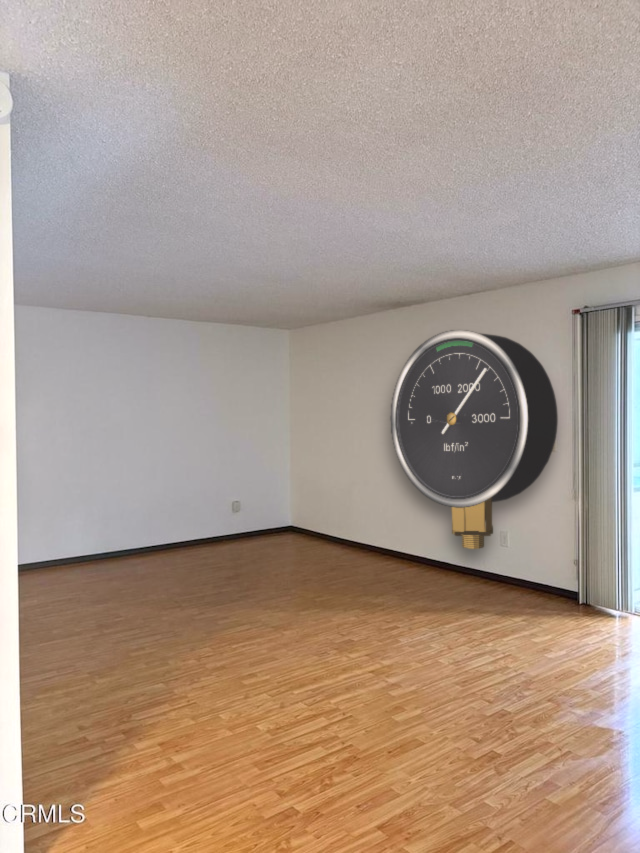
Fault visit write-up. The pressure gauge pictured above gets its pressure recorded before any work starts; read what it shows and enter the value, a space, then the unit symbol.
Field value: 2200 psi
